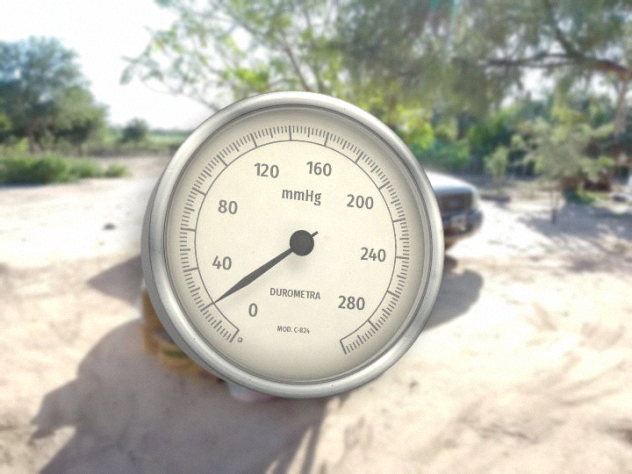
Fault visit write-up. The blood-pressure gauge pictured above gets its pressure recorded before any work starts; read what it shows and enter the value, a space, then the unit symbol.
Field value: 20 mmHg
